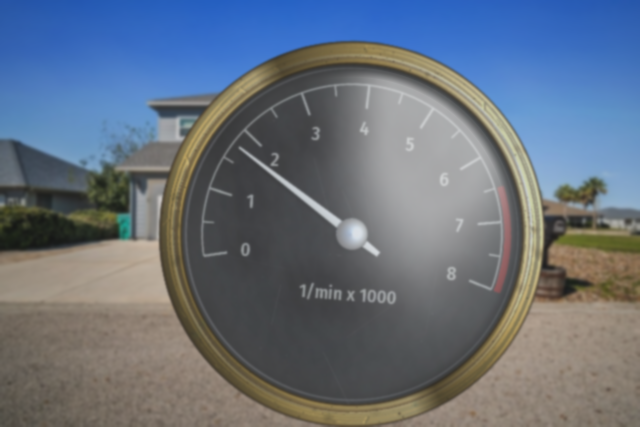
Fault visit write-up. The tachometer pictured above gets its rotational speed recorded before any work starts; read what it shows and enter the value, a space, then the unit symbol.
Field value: 1750 rpm
